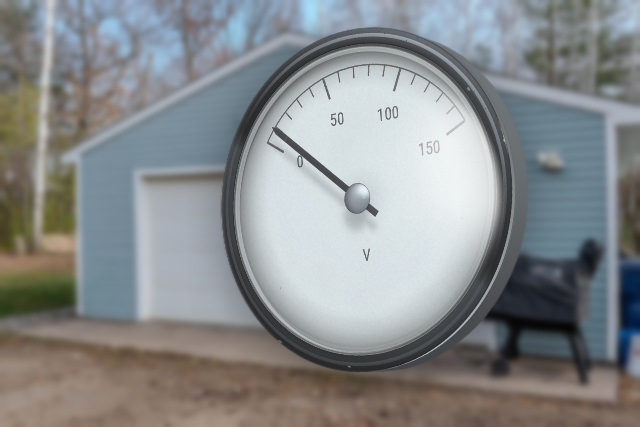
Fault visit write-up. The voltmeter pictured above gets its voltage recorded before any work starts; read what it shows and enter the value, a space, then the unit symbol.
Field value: 10 V
